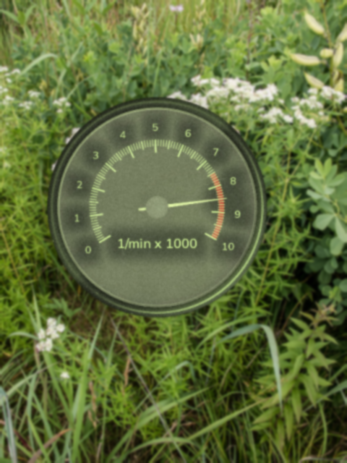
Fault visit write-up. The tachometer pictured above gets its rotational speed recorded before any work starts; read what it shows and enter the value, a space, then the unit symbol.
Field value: 8500 rpm
